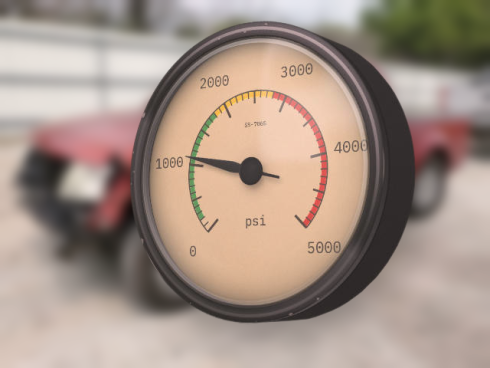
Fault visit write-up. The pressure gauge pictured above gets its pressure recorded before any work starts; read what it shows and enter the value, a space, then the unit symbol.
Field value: 1100 psi
